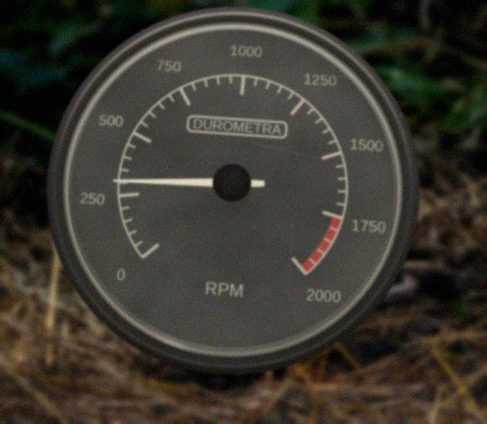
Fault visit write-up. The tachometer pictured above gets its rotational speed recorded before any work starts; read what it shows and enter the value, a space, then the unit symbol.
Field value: 300 rpm
